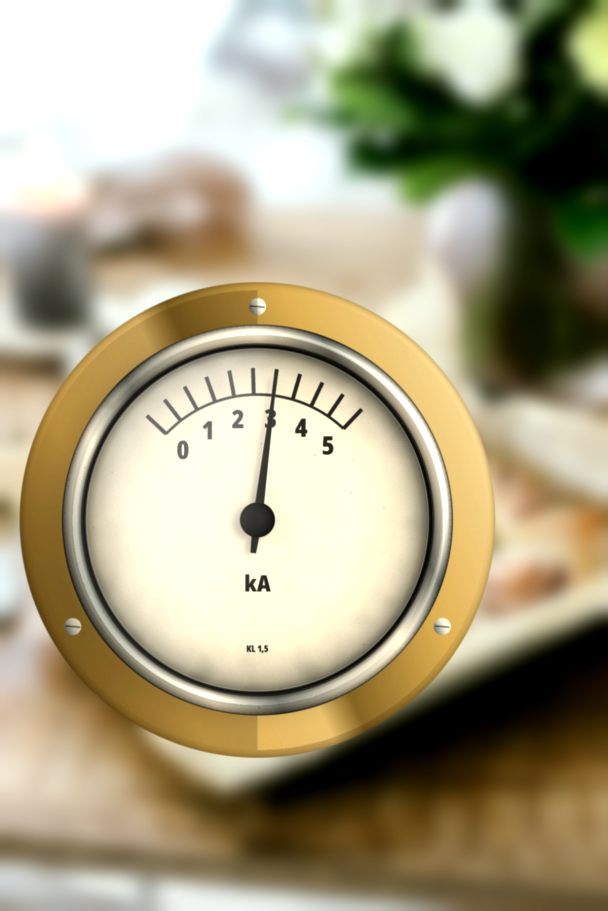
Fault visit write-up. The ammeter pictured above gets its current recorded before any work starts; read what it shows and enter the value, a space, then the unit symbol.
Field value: 3 kA
